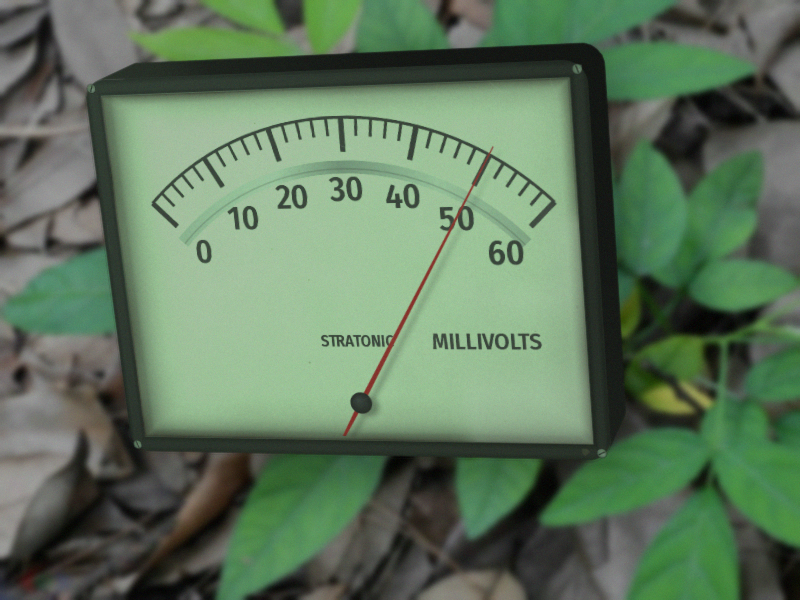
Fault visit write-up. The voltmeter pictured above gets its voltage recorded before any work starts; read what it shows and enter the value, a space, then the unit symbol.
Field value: 50 mV
